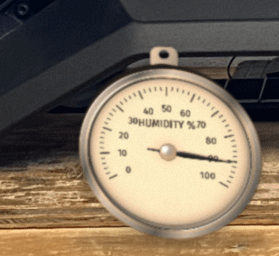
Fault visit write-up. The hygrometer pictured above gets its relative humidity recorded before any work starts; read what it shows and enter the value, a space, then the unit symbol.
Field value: 90 %
